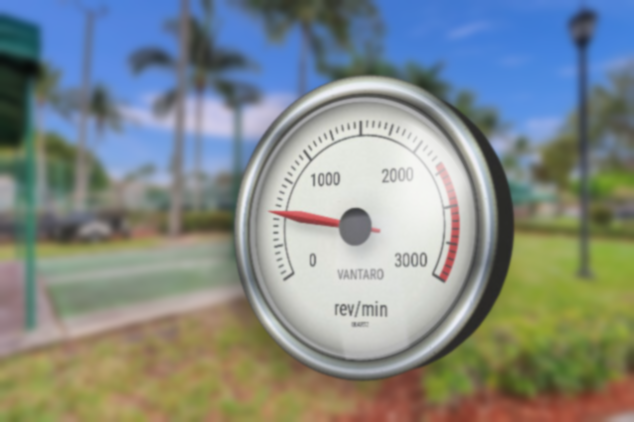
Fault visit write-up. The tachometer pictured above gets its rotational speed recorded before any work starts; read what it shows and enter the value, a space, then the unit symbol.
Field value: 500 rpm
